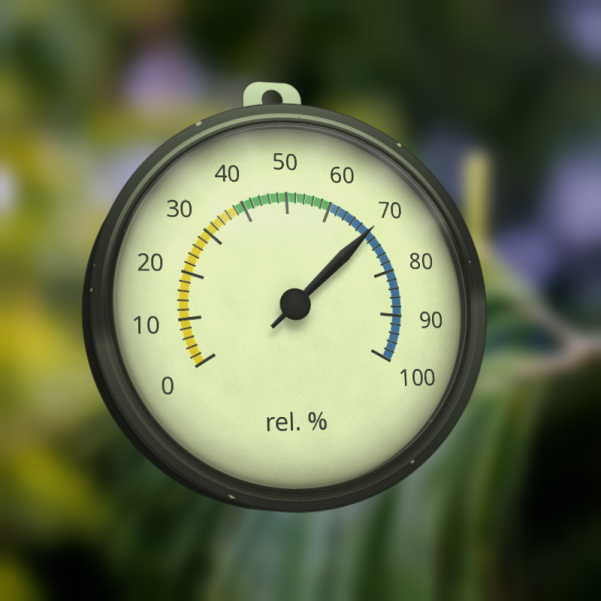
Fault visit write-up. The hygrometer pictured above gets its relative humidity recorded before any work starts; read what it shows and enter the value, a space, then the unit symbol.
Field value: 70 %
